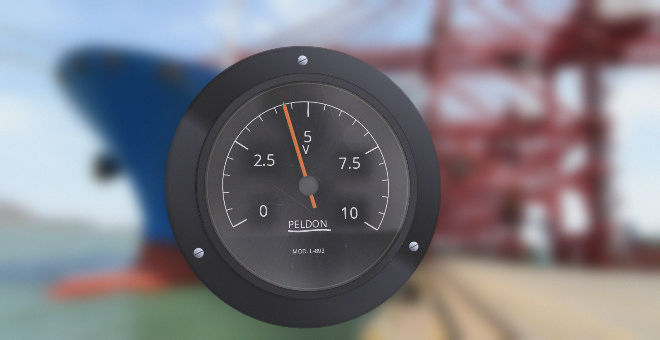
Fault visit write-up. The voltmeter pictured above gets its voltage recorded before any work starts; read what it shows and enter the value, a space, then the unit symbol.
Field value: 4.25 V
